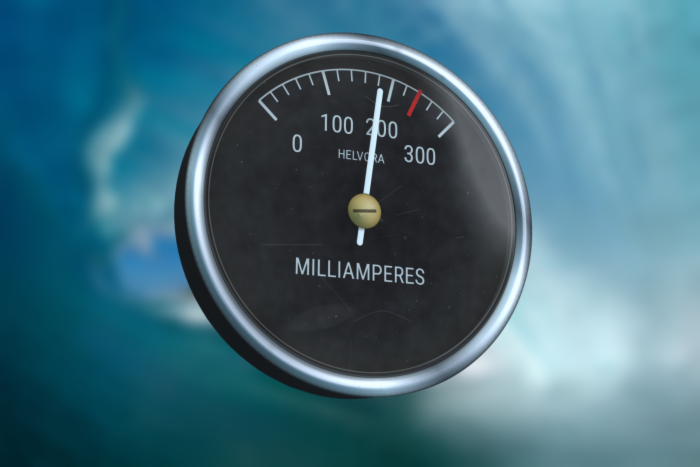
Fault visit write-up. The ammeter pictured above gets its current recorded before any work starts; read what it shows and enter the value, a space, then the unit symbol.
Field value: 180 mA
